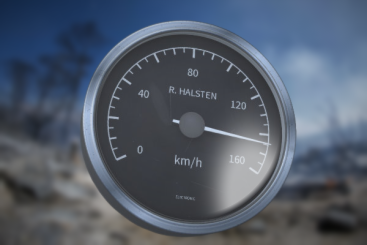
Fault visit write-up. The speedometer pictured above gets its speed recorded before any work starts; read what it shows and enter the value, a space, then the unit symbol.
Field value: 145 km/h
